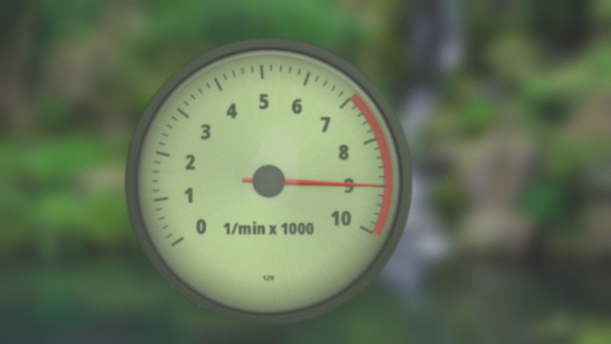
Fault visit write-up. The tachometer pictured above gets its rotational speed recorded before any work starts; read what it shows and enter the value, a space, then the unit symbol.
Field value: 9000 rpm
